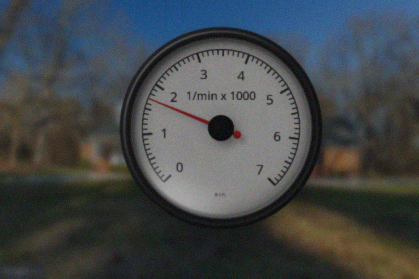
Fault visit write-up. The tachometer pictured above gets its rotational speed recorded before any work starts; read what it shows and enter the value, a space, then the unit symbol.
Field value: 1700 rpm
